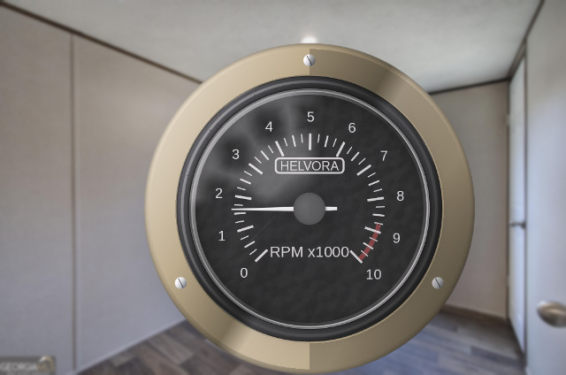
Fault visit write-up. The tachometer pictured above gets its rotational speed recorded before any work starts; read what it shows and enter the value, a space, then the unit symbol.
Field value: 1625 rpm
